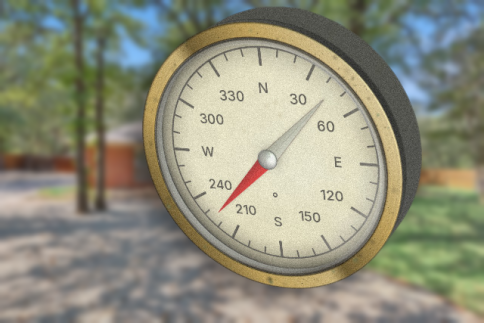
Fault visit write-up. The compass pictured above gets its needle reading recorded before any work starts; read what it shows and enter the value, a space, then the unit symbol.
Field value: 225 °
